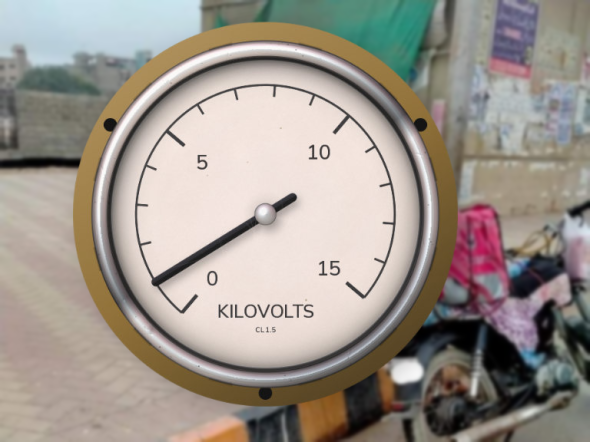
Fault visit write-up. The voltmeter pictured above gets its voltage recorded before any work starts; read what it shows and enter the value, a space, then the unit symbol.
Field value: 1 kV
